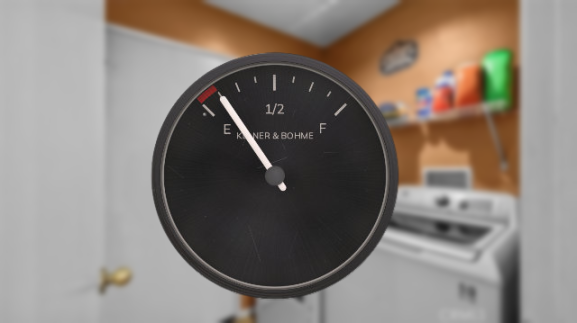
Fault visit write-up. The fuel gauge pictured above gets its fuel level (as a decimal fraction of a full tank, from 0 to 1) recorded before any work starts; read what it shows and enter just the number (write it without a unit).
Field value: 0.125
